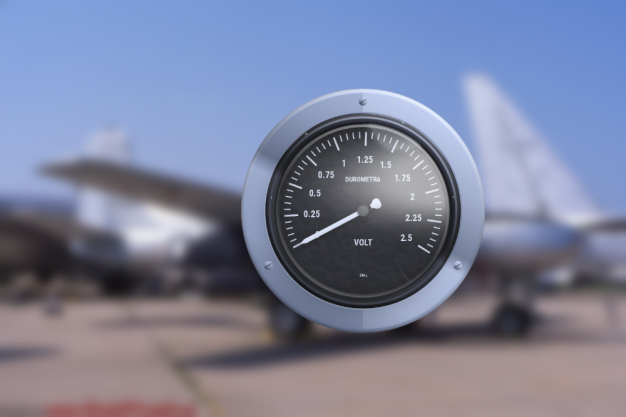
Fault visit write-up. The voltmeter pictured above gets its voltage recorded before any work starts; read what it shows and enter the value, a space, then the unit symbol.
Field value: 0 V
